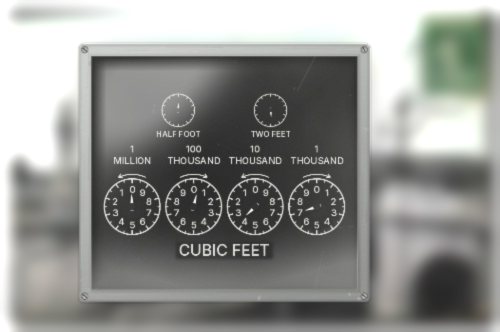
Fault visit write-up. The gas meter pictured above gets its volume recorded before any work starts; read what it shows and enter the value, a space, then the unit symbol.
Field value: 3700 ft³
